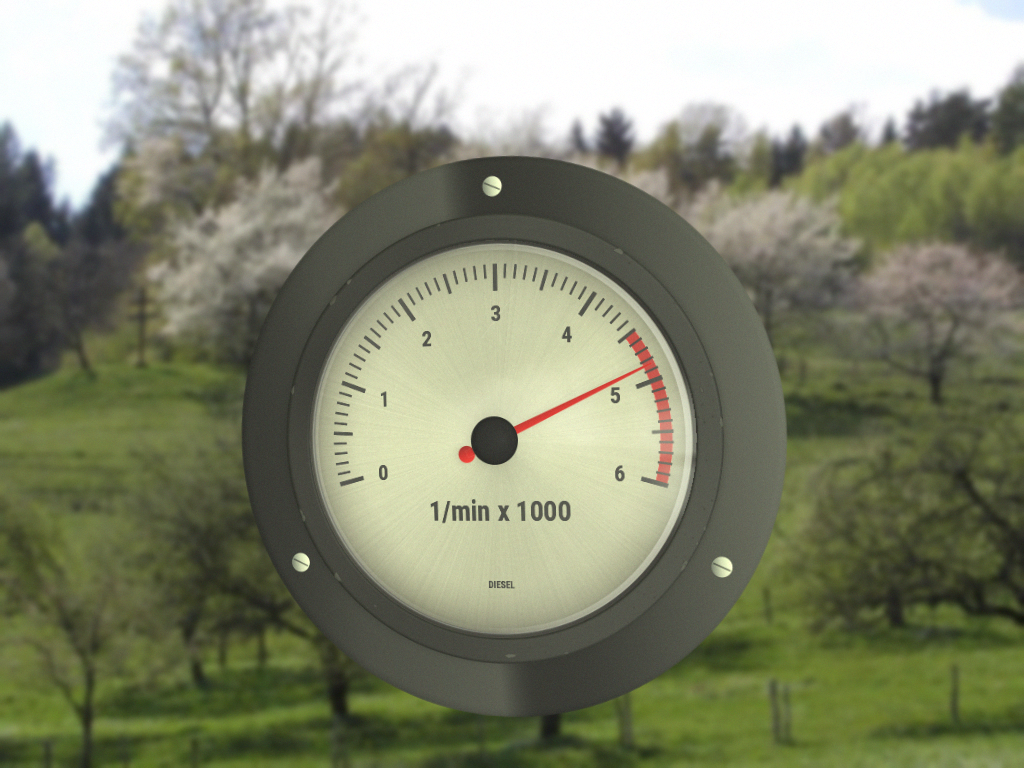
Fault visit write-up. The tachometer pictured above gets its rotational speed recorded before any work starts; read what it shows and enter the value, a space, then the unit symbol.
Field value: 4850 rpm
